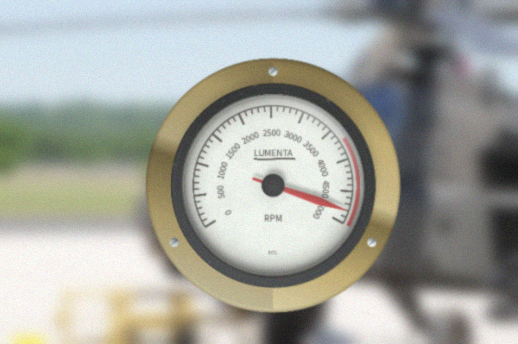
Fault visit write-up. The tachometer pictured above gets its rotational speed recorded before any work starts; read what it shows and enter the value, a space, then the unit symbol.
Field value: 4800 rpm
